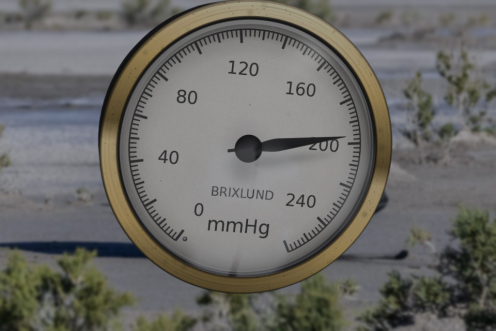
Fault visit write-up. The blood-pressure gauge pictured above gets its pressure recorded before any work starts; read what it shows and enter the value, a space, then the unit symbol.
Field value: 196 mmHg
